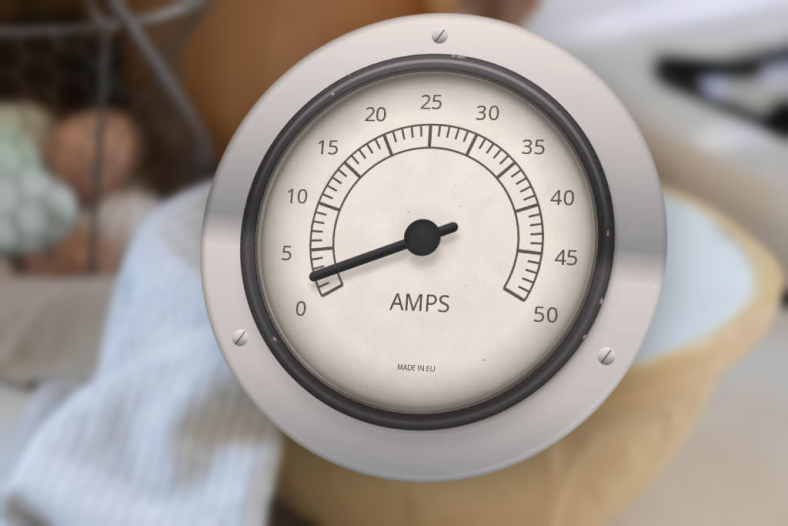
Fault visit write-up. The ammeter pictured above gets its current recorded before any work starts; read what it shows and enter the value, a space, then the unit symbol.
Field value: 2 A
